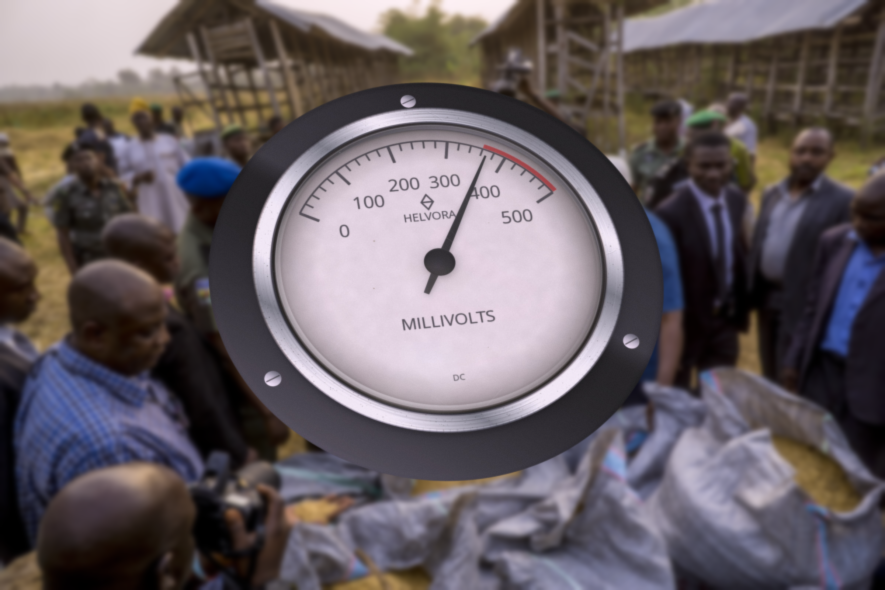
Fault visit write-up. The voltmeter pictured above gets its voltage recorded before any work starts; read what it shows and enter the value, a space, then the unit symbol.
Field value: 370 mV
